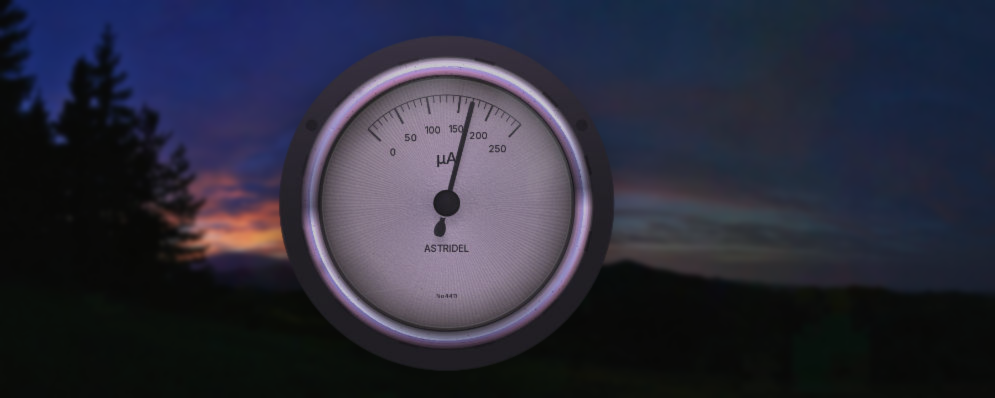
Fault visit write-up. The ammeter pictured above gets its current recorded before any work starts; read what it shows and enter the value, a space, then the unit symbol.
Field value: 170 µA
